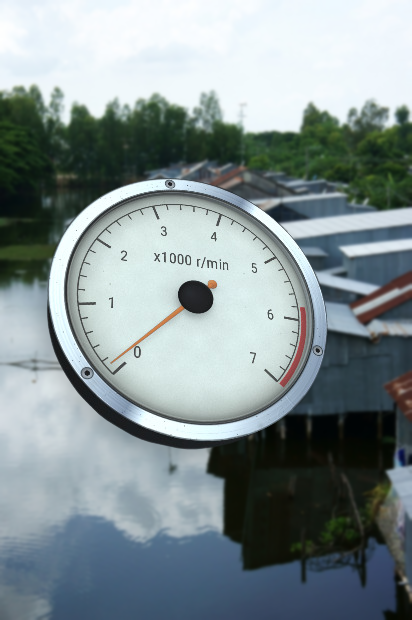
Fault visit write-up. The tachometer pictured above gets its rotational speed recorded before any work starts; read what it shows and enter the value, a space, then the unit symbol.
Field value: 100 rpm
